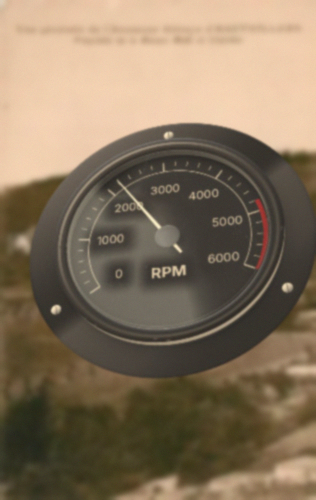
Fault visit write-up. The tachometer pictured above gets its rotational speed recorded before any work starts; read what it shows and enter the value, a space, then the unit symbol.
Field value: 2200 rpm
